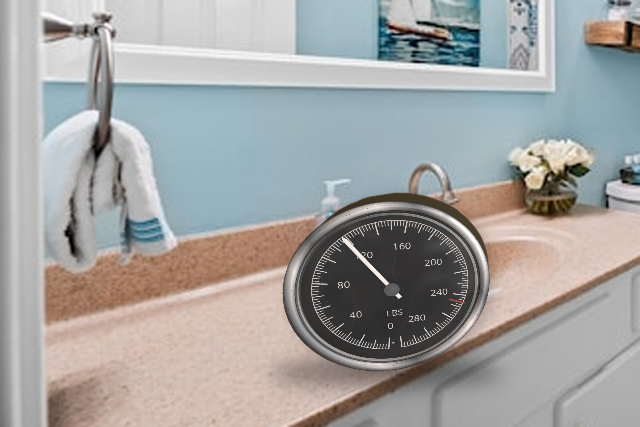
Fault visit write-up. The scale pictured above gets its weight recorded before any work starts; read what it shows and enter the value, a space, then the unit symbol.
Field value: 120 lb
